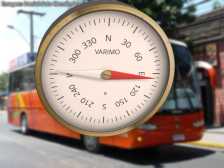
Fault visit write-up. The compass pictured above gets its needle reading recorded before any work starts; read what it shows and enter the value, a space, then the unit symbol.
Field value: 95 °
